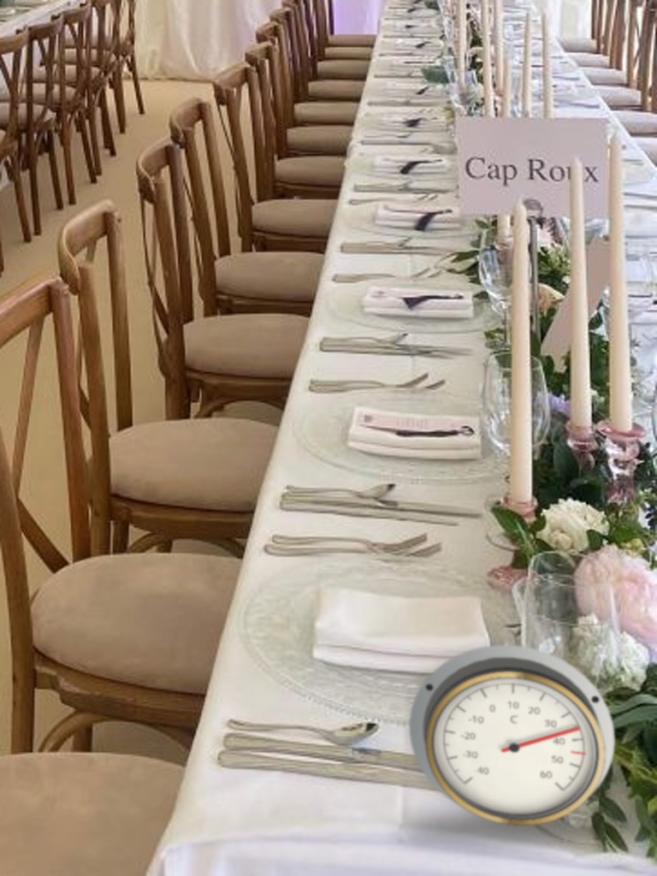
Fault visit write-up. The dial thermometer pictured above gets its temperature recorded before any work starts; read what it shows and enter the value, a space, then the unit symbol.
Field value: 35 °C
